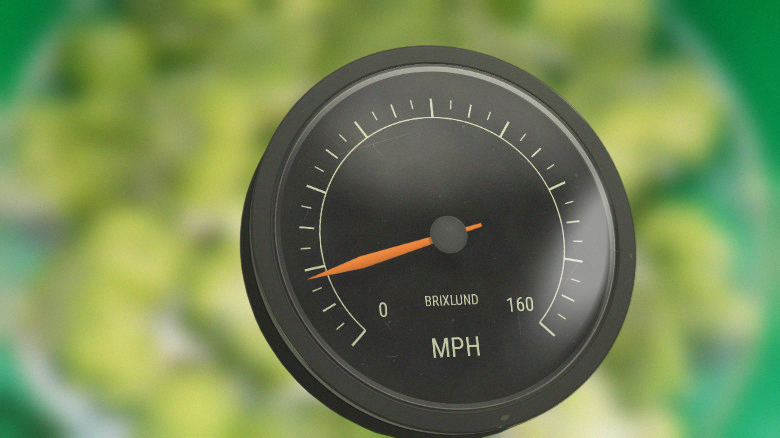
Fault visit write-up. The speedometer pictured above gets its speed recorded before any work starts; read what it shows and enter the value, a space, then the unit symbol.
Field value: 17.5 mph
